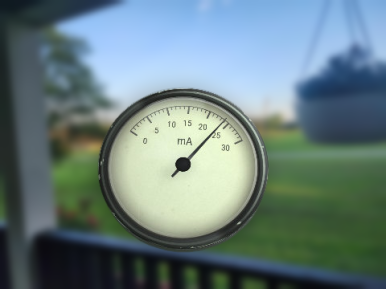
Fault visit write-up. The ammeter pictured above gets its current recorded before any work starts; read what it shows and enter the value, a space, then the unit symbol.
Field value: 24 mA
